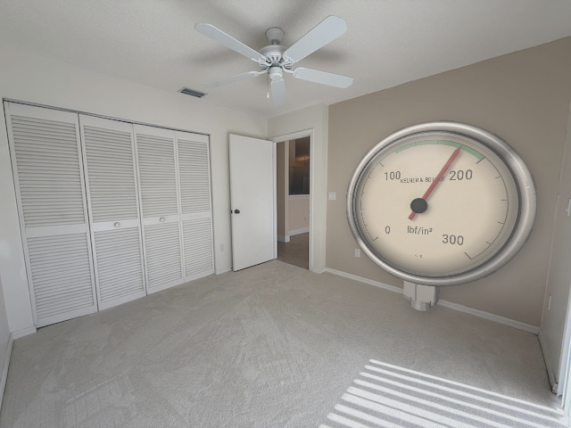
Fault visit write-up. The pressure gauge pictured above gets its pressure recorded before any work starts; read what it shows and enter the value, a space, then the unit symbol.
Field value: 180 psi
